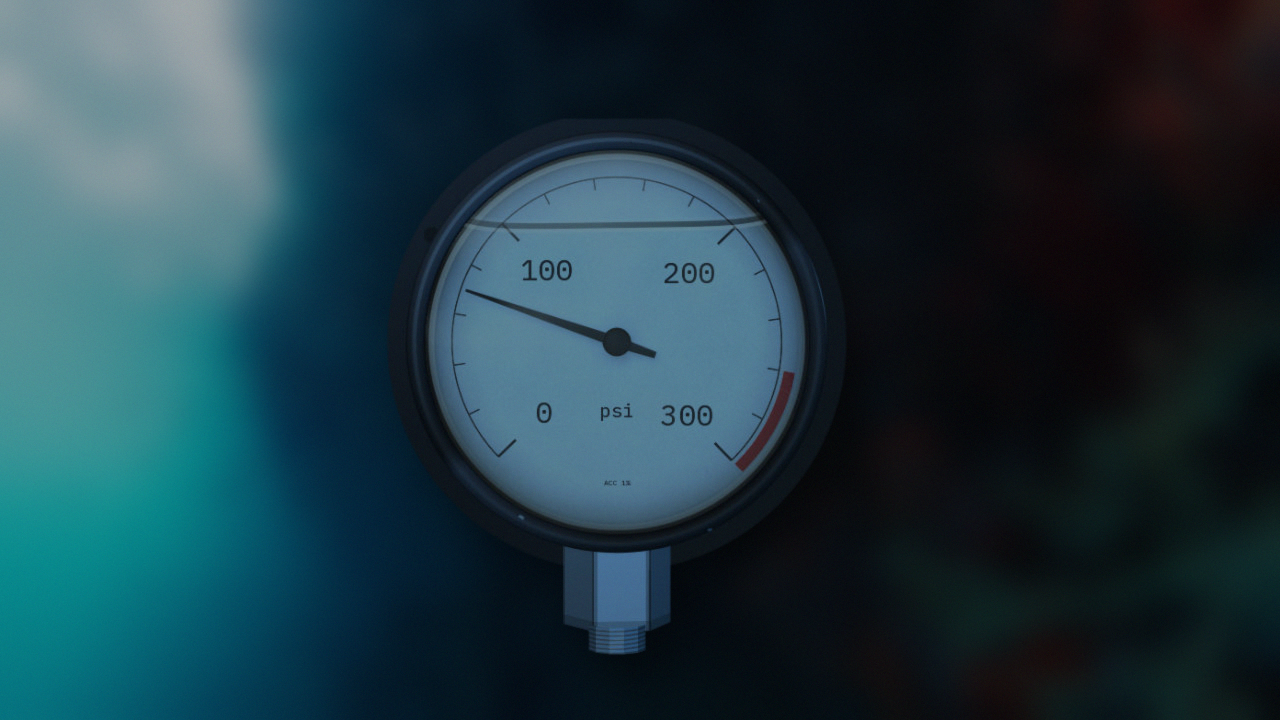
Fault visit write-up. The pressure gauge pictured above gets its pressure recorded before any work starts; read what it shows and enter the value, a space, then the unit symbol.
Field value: 70 psi
